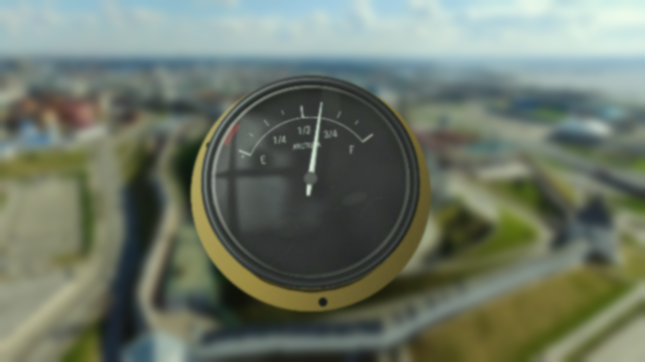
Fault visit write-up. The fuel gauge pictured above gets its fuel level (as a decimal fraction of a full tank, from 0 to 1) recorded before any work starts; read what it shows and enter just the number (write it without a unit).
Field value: 0.625
